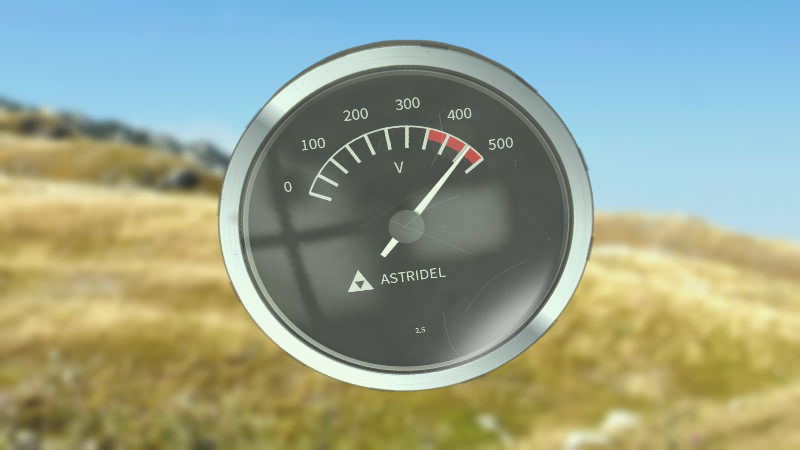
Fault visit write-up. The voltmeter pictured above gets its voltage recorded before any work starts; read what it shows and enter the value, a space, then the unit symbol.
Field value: 450 V
